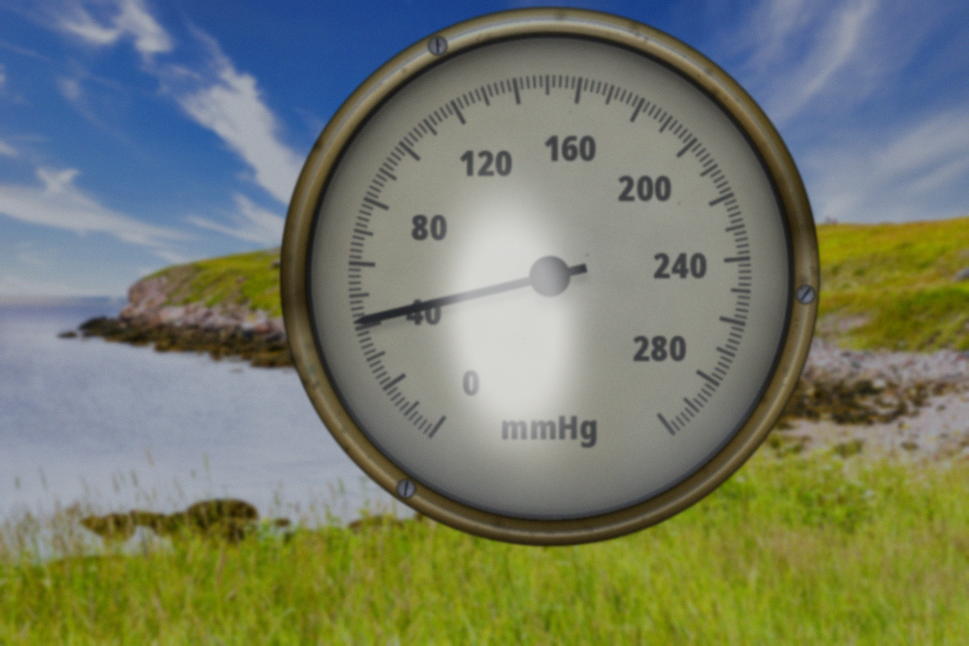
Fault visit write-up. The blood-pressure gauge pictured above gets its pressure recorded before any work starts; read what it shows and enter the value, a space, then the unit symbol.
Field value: 42 mmHg
